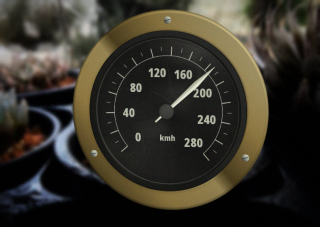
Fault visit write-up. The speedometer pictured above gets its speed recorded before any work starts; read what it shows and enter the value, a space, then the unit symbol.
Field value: 185 km/h
